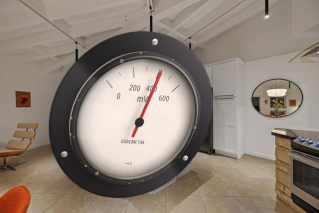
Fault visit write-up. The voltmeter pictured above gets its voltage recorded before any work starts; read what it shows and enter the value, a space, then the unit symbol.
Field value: 400 mV
